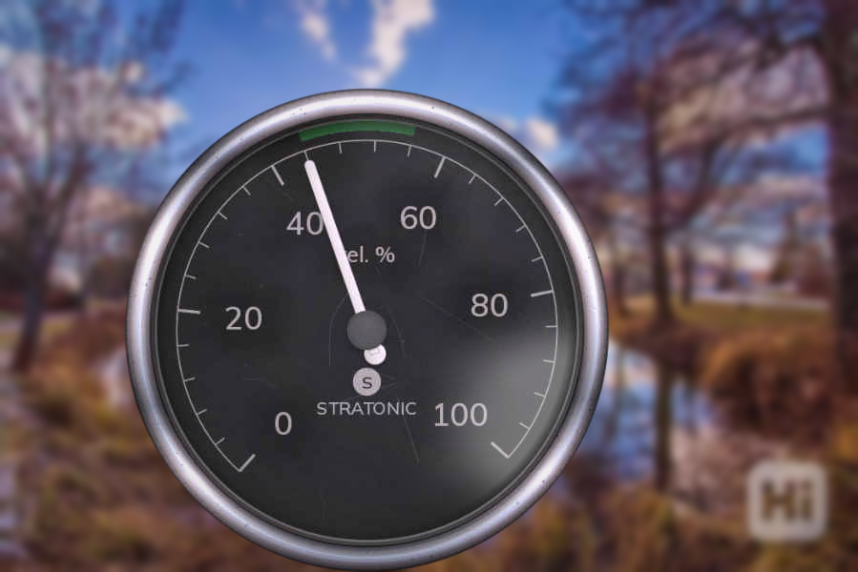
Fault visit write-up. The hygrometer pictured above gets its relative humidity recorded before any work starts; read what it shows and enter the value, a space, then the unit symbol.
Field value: 44 %
